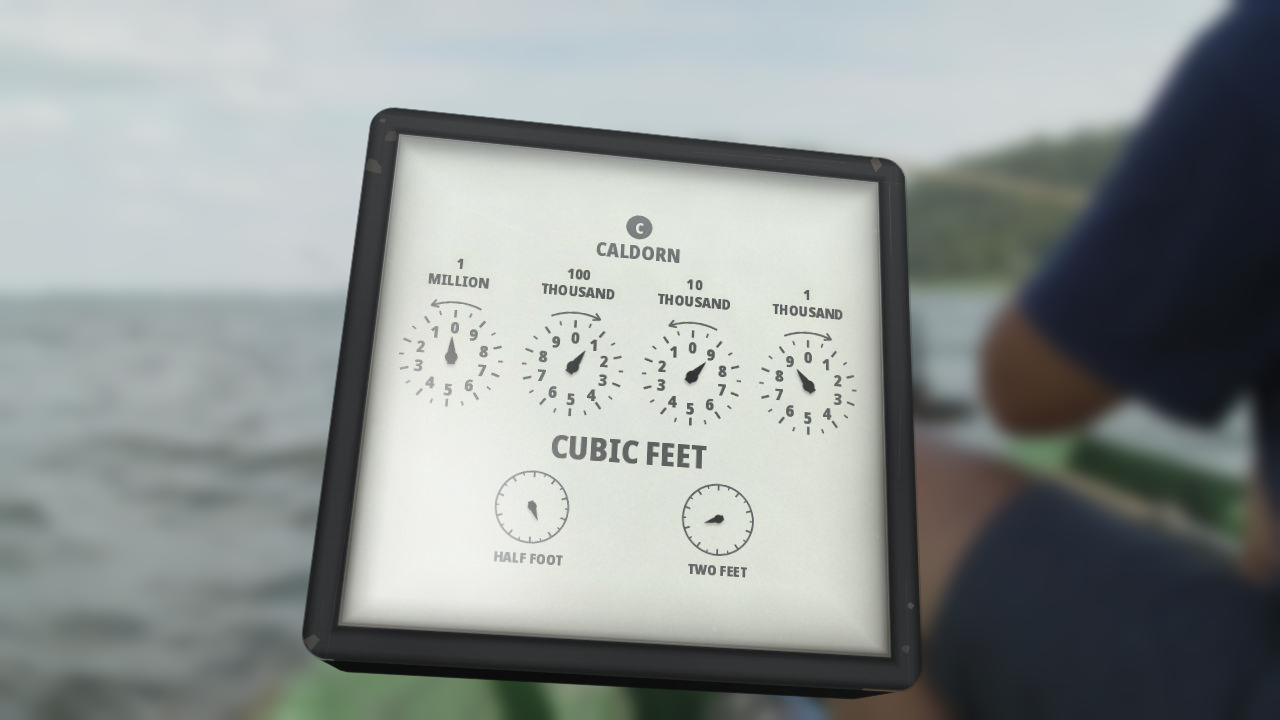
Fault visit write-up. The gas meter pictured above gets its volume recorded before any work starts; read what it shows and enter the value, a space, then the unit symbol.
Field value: 8900 ft³
